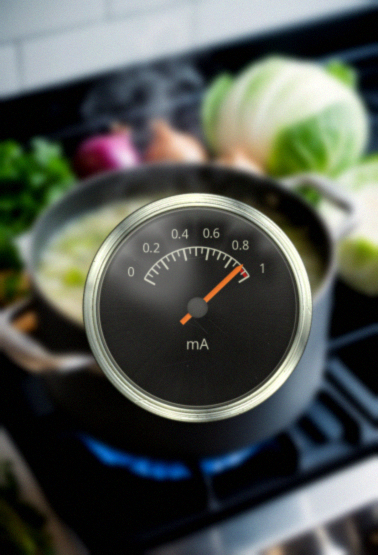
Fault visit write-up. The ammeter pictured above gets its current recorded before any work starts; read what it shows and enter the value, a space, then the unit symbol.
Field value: 0.9 mA
